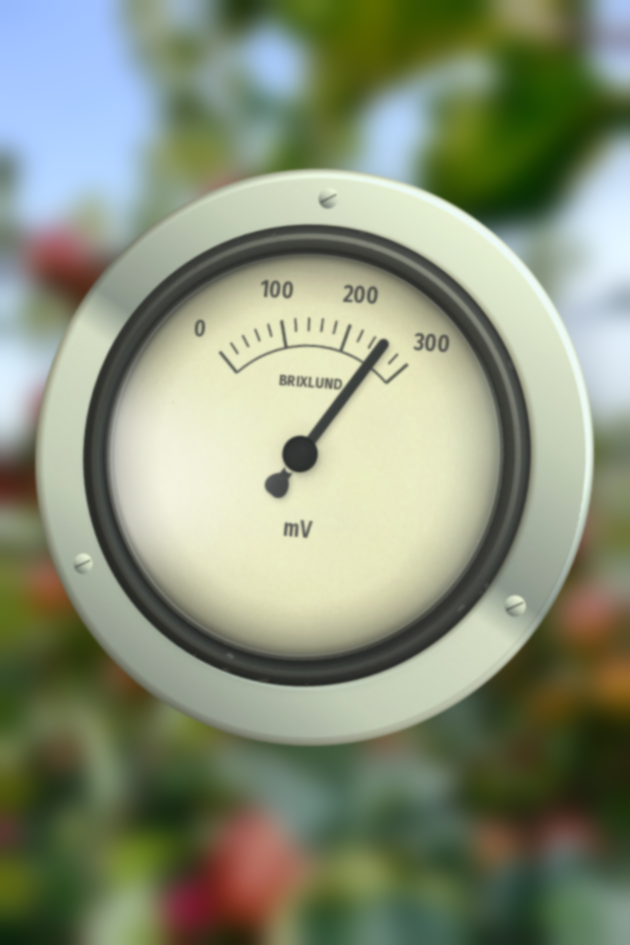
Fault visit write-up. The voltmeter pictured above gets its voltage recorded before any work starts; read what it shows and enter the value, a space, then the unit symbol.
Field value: 260 mV
